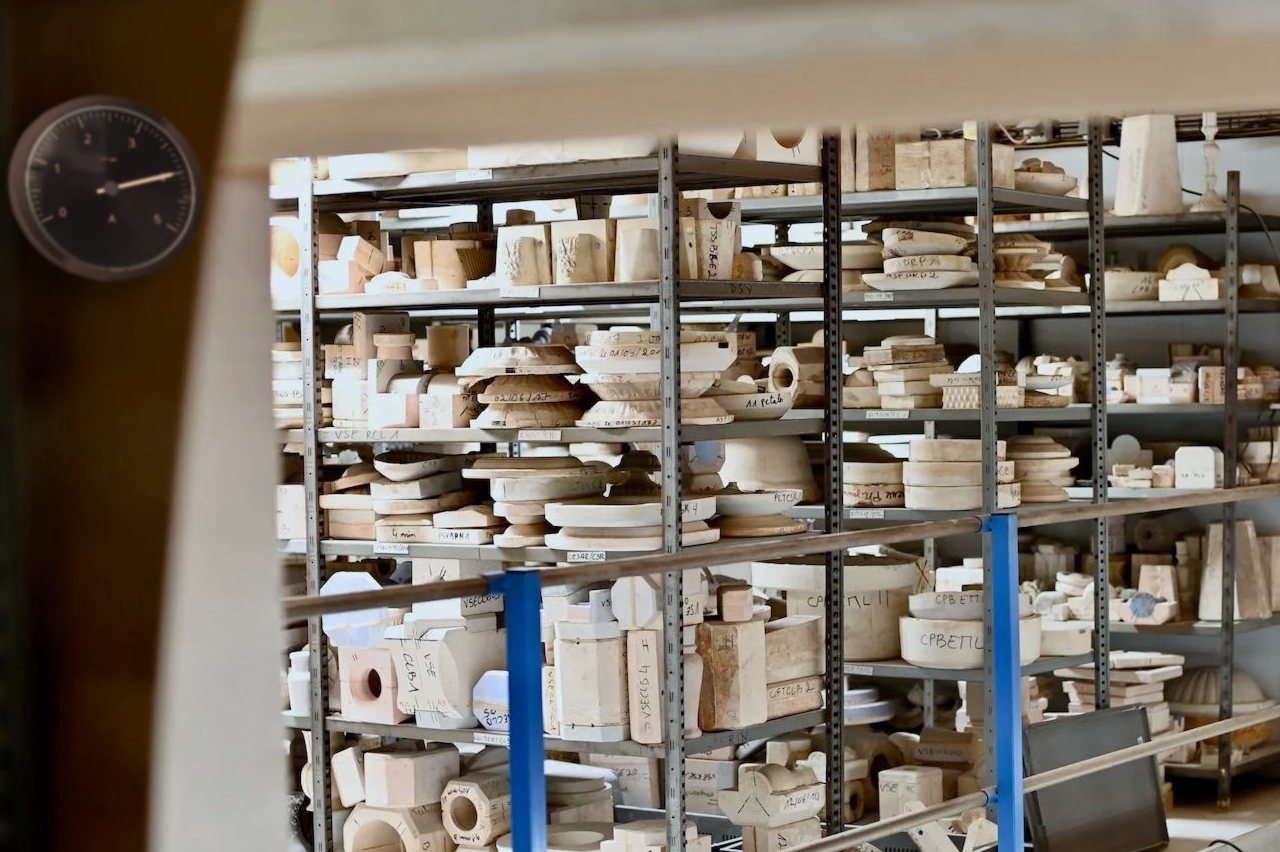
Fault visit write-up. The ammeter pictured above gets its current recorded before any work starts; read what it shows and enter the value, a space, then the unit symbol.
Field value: 4 A
